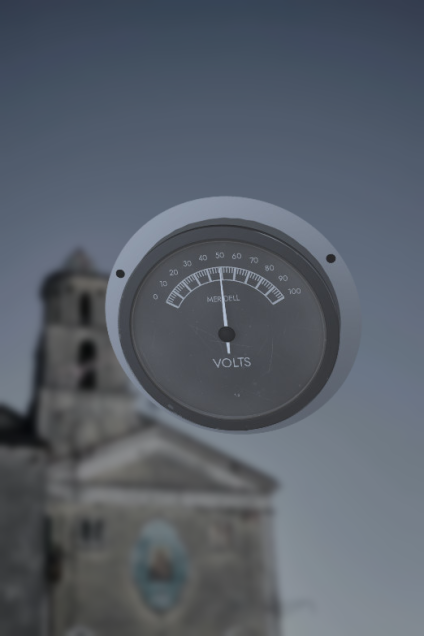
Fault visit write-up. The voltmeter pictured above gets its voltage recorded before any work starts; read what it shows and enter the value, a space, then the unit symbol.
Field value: 50 V
